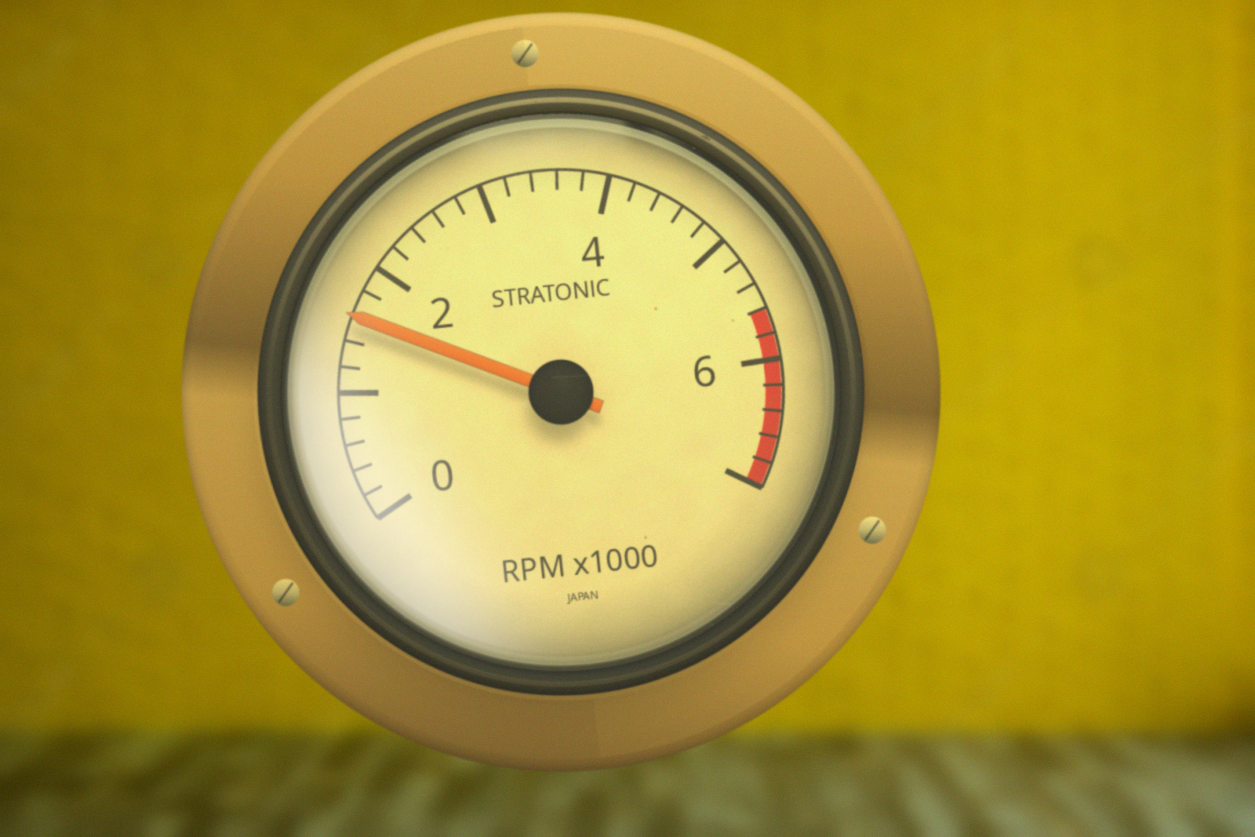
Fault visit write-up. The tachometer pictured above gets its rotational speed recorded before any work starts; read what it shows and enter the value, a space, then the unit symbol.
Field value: 1600 rpm
